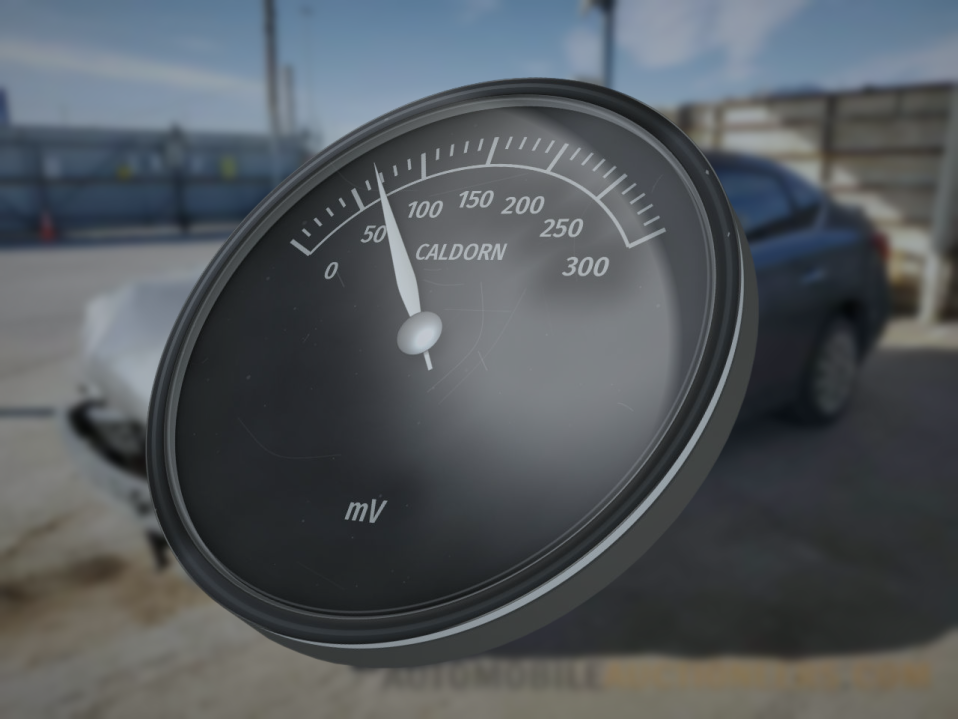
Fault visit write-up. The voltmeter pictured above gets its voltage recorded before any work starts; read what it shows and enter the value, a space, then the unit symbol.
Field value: 70 mV
